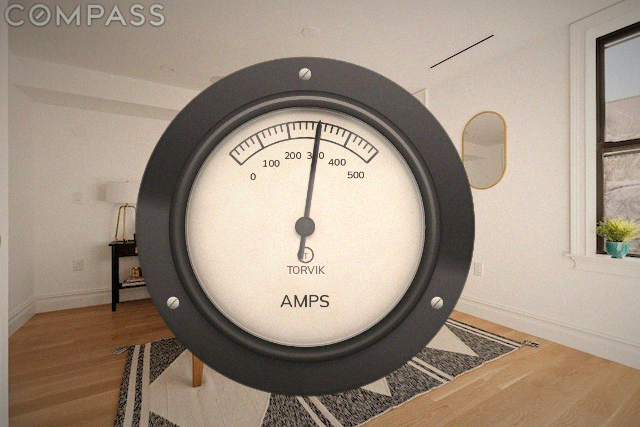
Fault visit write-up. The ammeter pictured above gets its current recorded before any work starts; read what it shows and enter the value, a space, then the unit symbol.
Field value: 300 A
